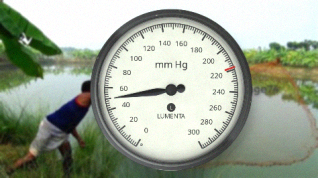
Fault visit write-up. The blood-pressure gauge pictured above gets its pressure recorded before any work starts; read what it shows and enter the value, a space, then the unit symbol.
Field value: 50 mmHg
